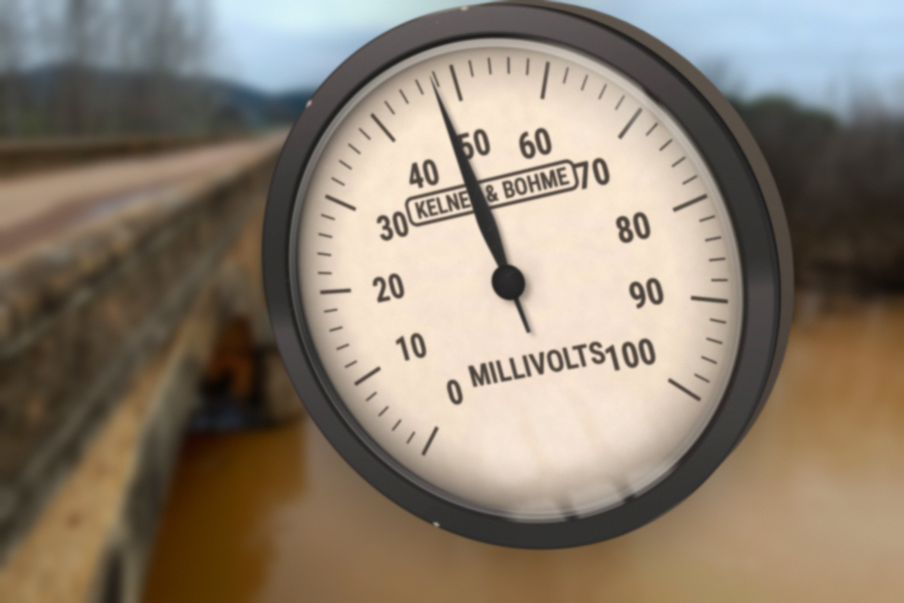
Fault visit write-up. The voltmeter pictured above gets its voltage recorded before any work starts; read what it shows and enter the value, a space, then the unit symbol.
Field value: 48 mV
